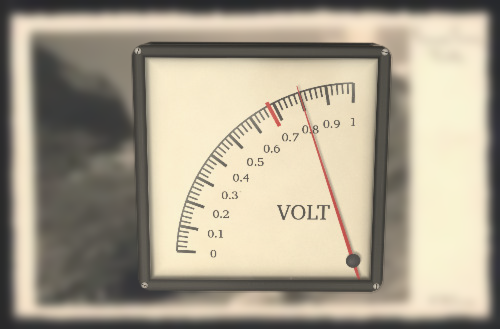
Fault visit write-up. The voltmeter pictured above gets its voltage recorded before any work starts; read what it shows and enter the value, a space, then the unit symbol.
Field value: 0.8 V
